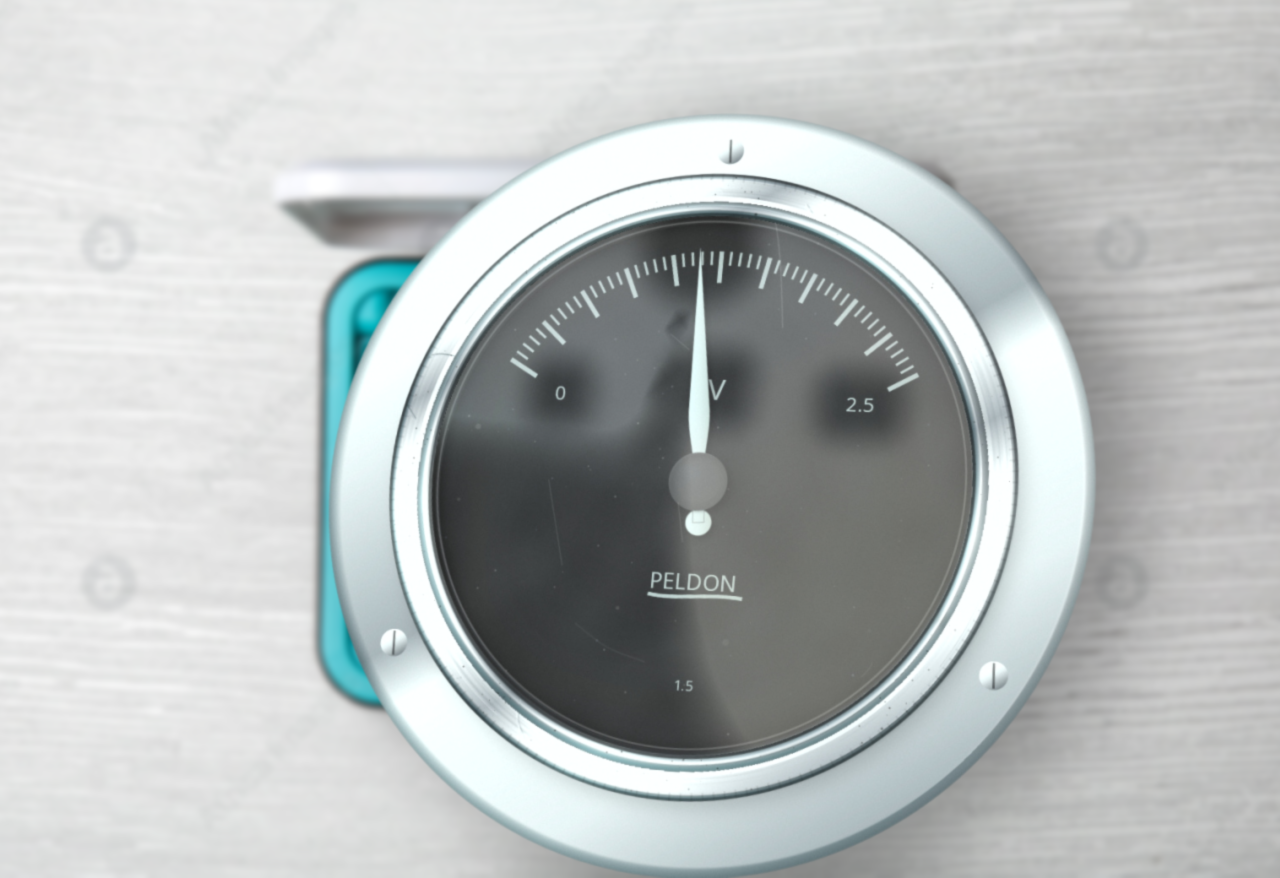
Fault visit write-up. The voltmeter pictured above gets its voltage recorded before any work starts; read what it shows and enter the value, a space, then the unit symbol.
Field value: 1.15 kV
